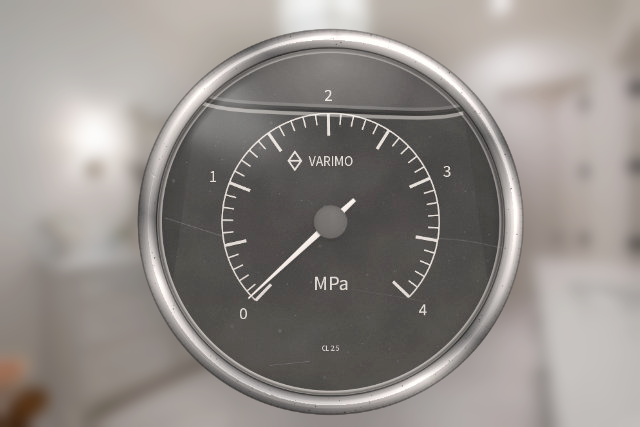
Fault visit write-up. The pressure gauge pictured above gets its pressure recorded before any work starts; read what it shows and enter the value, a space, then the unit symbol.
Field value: 0.05 MPa
